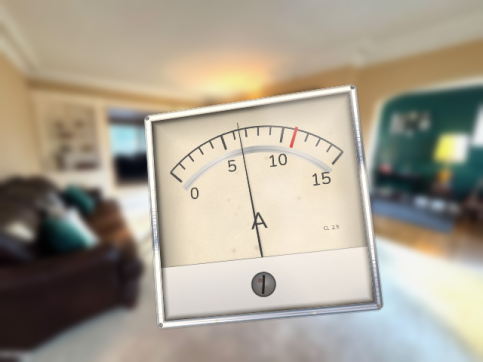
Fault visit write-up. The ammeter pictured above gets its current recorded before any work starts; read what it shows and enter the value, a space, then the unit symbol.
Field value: 6.5 A
